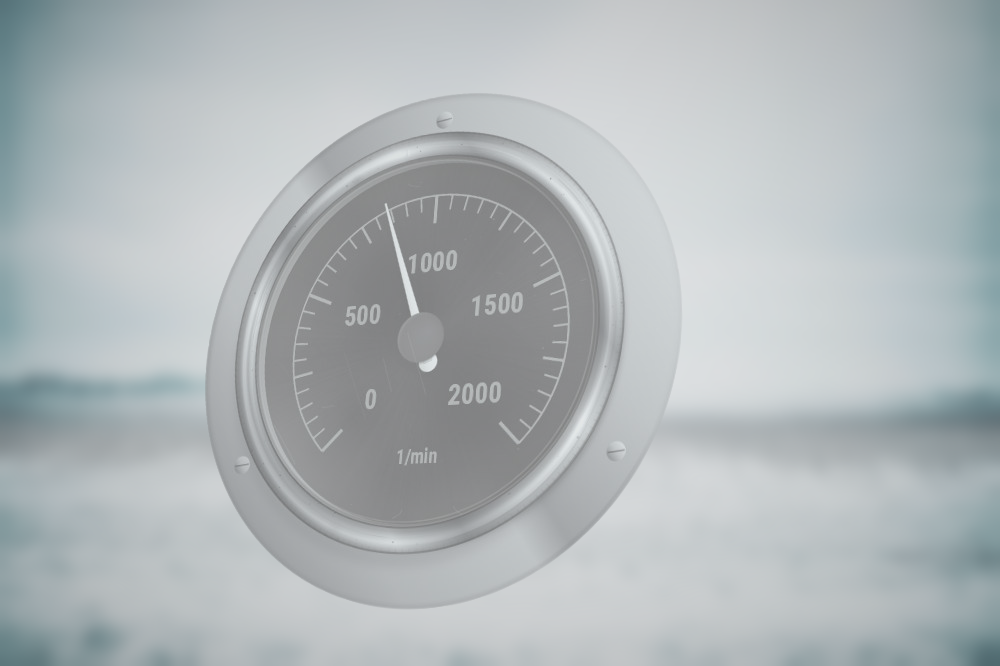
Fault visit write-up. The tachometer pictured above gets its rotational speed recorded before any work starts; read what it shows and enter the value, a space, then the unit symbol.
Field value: 850 rpm
